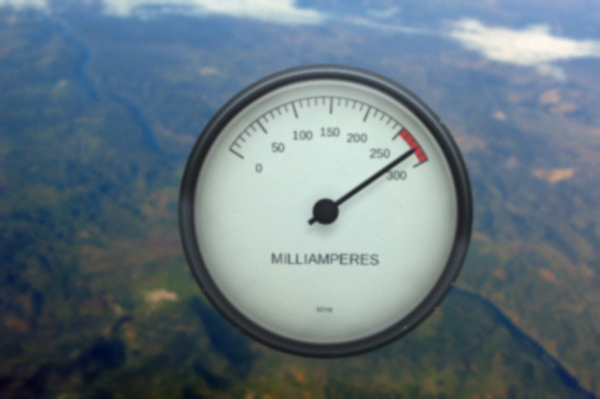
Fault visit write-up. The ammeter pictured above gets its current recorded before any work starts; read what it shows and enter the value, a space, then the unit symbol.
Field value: 280 mA
